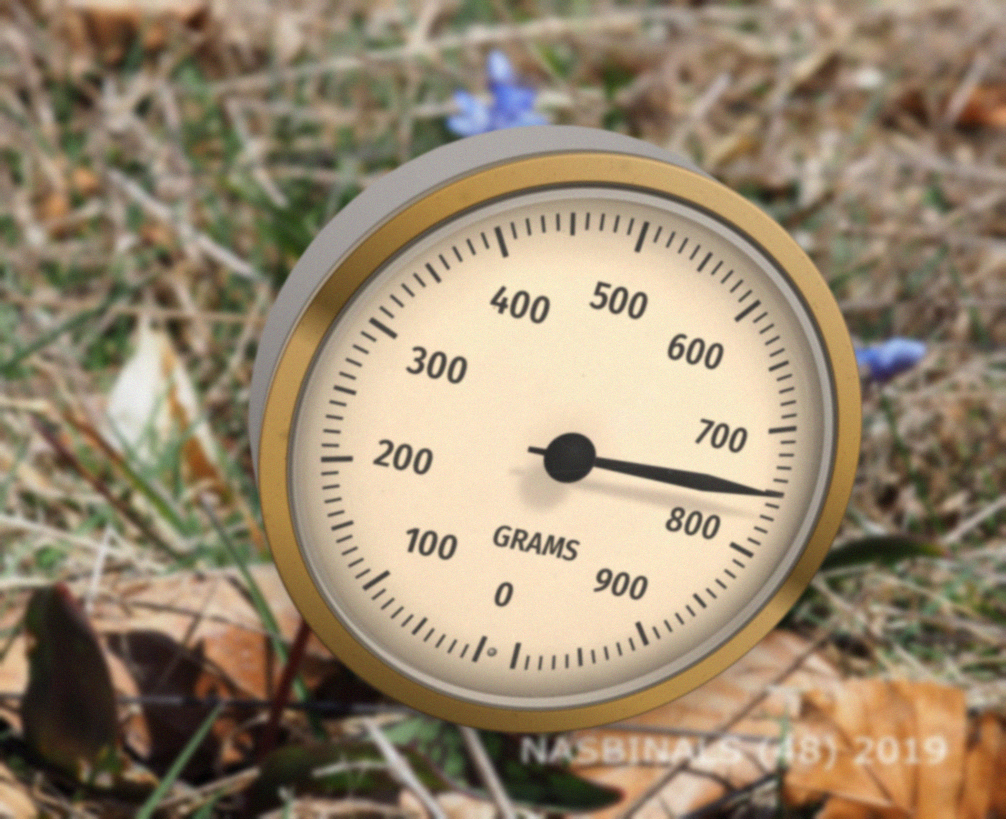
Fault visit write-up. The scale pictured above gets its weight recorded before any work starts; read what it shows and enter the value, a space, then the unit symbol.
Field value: 750 g
